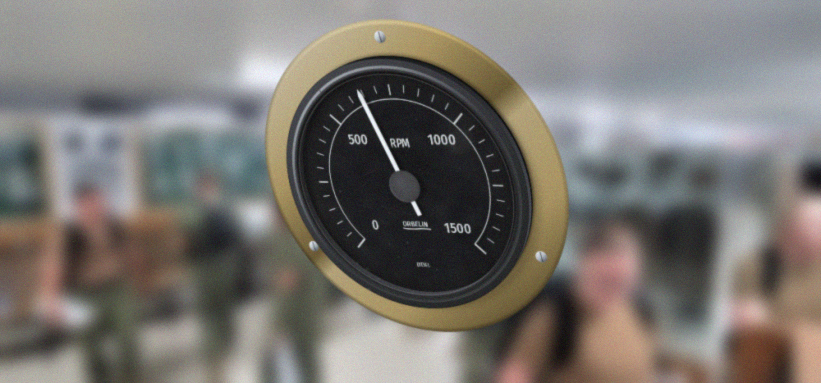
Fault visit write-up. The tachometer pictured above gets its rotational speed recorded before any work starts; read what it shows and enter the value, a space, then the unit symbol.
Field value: 650 rpm
